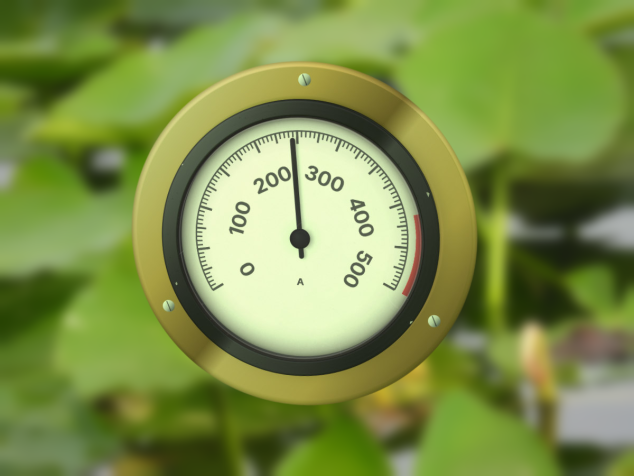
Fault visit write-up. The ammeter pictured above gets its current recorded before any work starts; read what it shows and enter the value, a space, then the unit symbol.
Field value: 245 A
